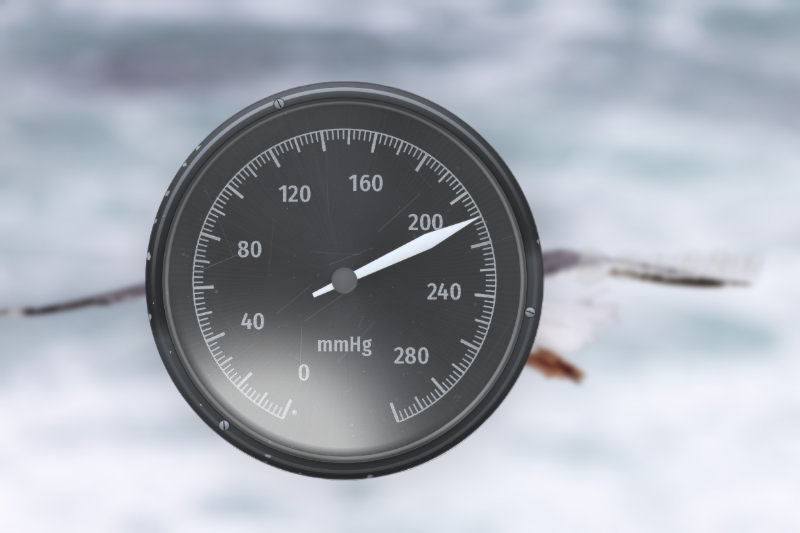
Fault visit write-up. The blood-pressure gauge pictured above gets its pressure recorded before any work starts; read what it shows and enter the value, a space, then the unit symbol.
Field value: 210 mmHg
